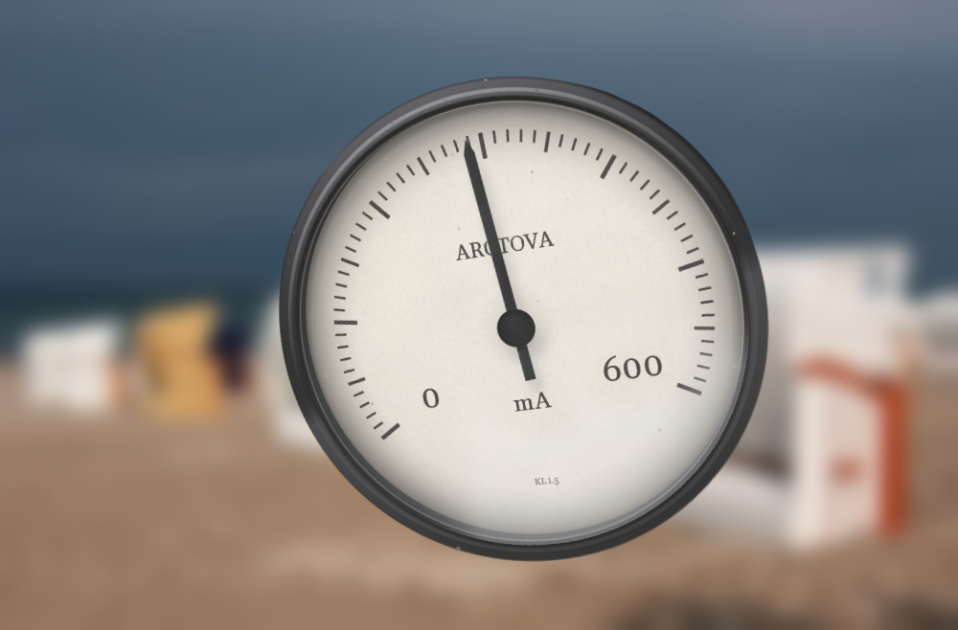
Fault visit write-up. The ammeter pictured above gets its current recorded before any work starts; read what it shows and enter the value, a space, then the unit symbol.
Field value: 290 mA
